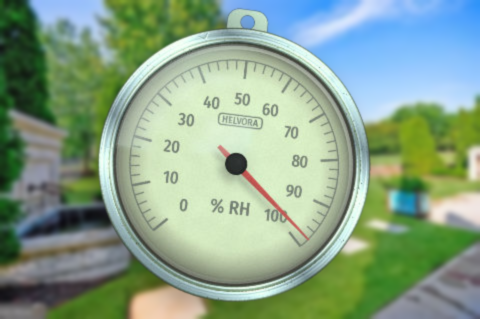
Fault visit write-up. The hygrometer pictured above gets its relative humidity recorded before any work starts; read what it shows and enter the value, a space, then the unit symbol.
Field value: 98 %
